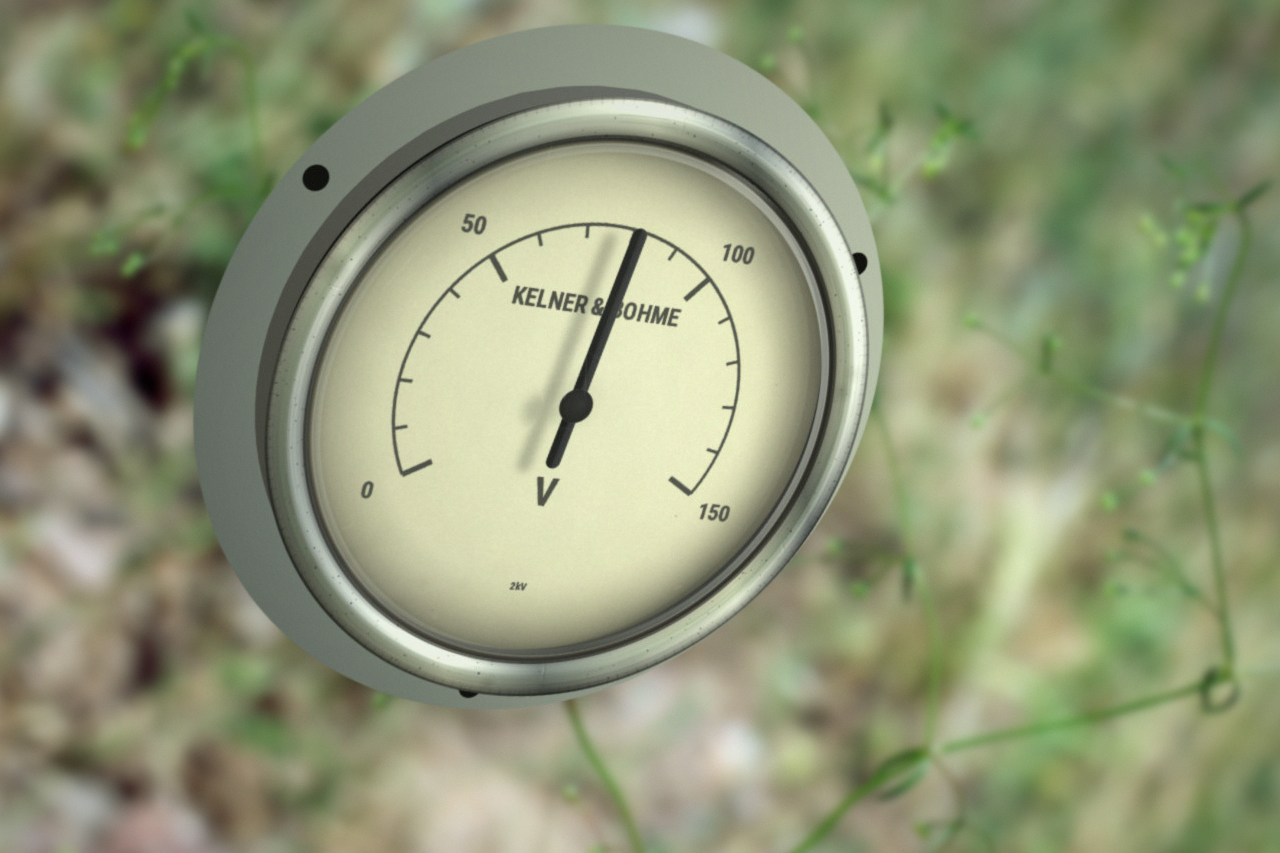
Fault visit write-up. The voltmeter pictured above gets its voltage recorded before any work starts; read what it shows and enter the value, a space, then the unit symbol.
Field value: 80 V
